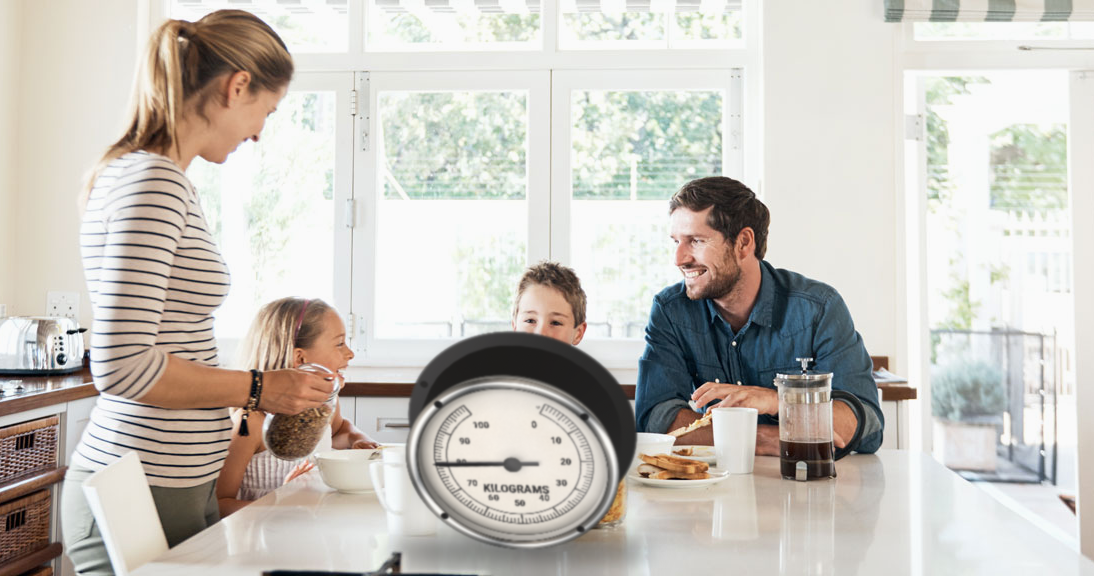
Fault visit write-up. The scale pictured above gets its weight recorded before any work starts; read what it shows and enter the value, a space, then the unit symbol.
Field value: 80 kg
